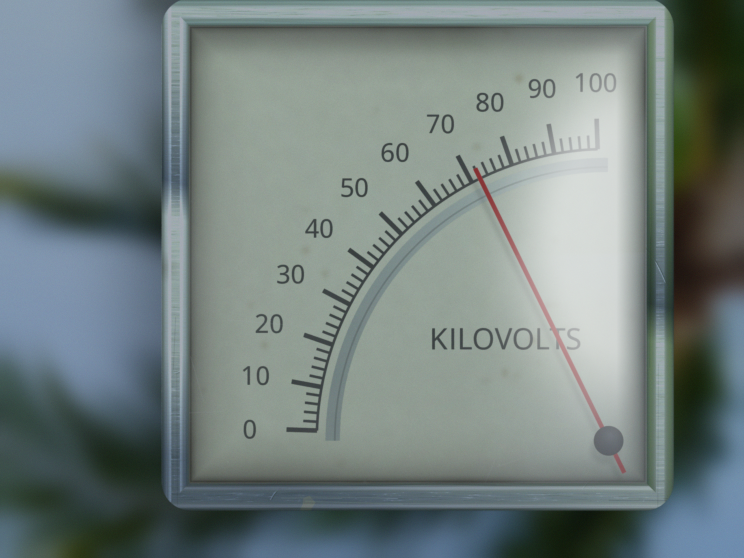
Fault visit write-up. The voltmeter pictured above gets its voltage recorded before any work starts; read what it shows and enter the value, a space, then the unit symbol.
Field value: 72 kV
